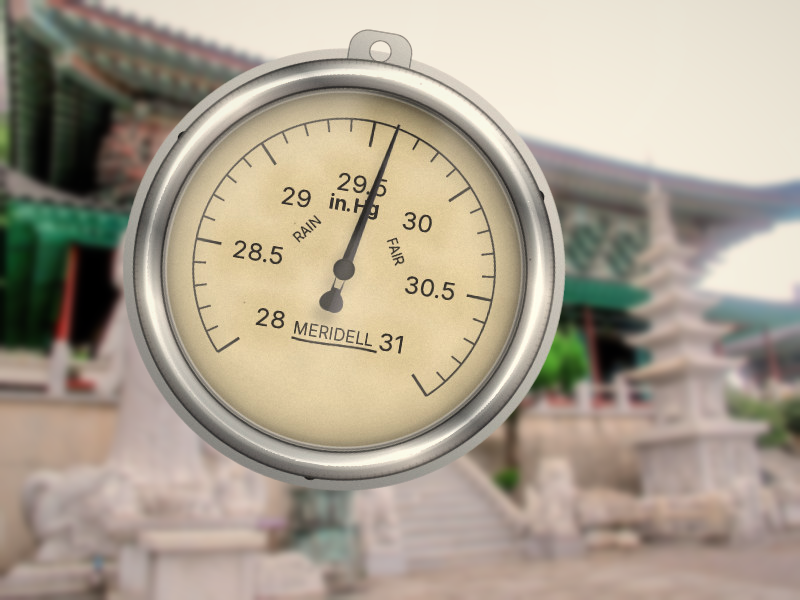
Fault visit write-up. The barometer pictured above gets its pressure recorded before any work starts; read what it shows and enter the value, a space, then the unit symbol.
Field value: 29.6 inHg
